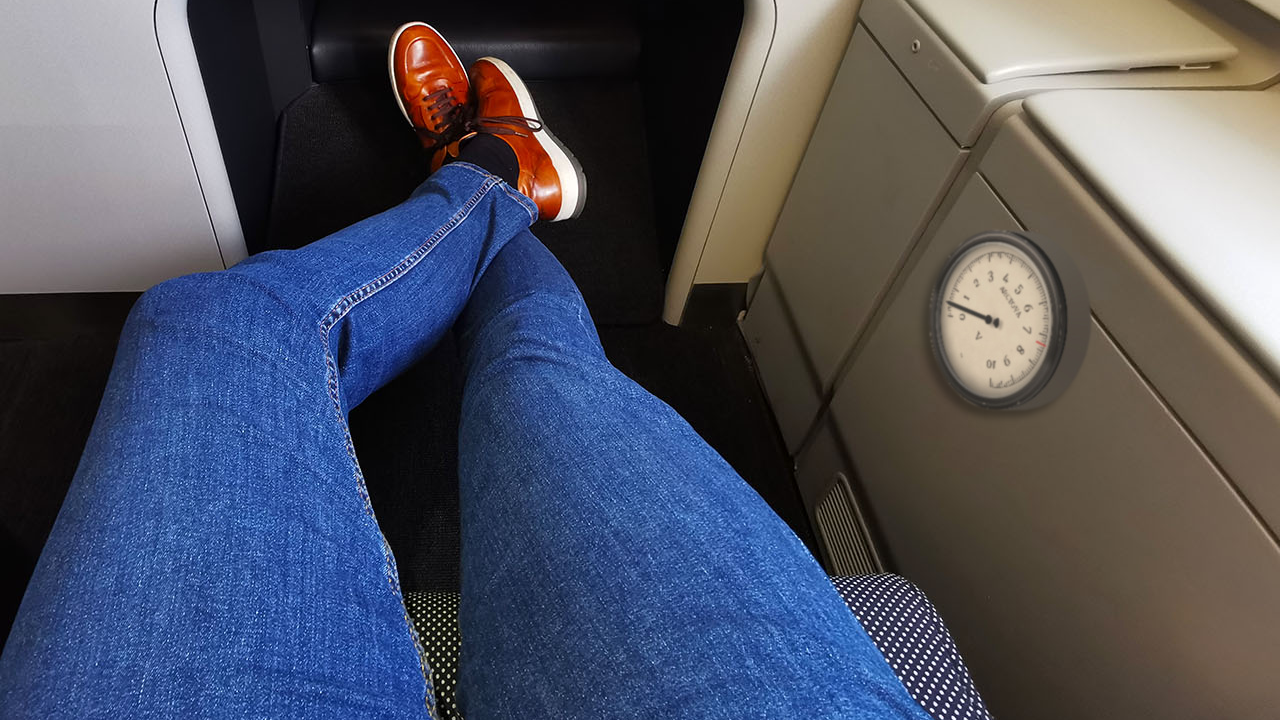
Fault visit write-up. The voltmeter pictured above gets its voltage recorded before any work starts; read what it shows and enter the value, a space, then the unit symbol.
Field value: 0.5 V
